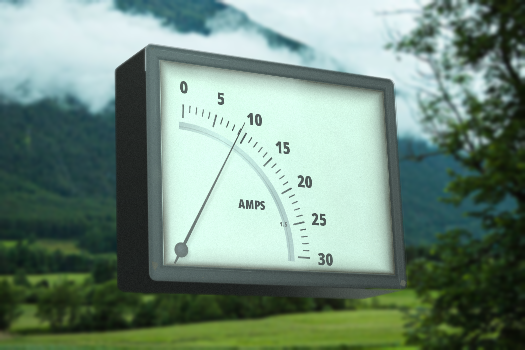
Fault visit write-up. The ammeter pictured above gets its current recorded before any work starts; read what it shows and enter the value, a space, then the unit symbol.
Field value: 9 A
